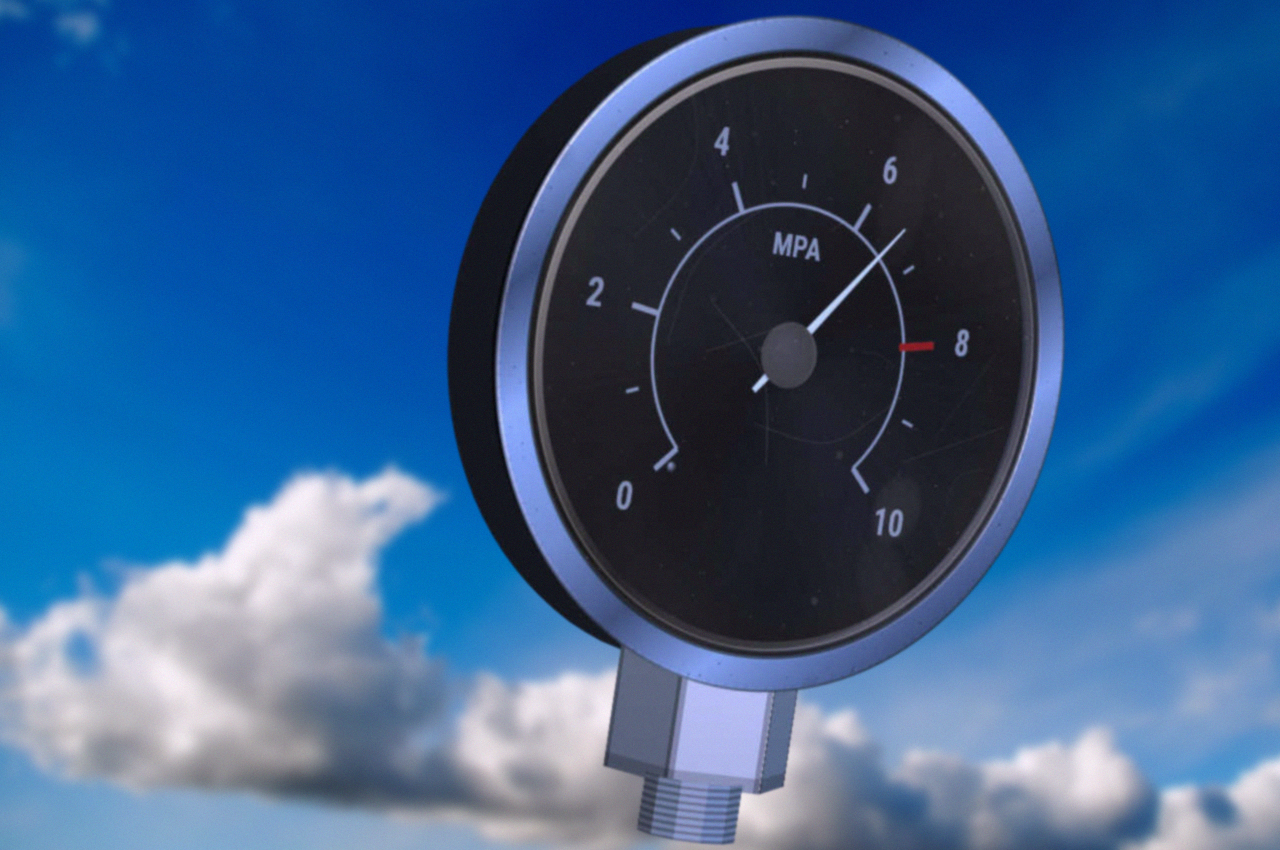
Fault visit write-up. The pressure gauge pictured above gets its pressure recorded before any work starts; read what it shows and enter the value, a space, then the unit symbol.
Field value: 6.5 MPa
